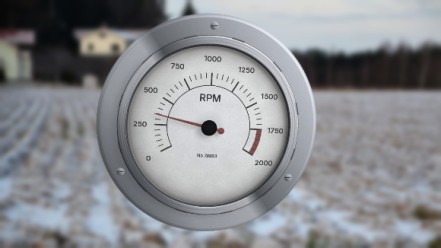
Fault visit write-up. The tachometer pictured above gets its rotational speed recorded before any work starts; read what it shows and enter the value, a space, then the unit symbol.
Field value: 350 rpm
